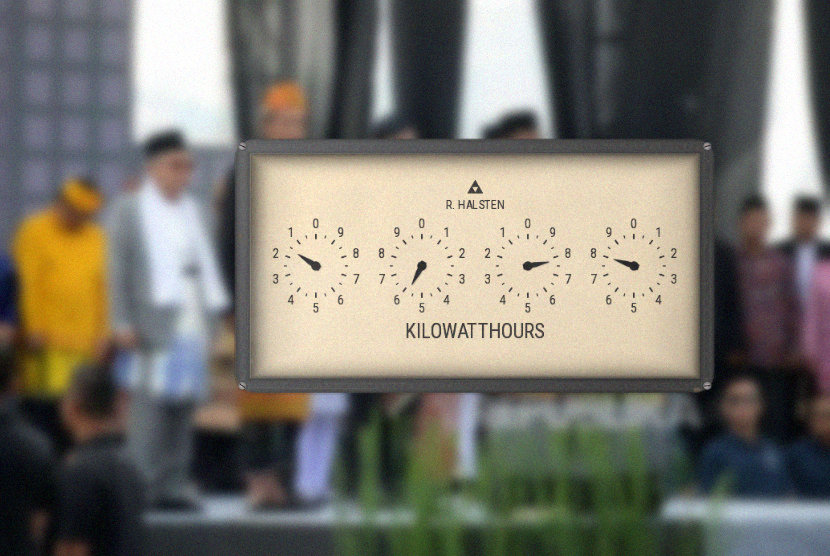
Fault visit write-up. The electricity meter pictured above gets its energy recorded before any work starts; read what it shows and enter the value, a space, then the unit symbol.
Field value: 1578 kWh
